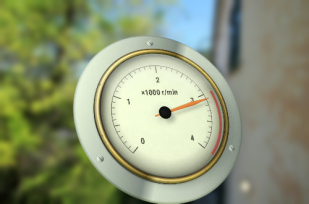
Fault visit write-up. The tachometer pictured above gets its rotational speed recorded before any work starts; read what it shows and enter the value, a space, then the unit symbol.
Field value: 3100 rpm
